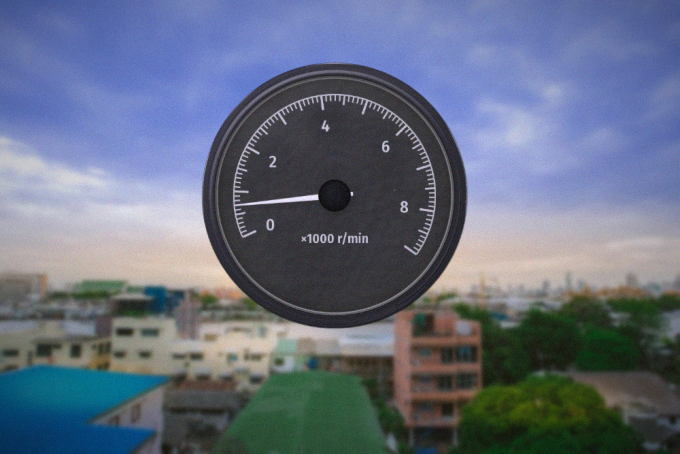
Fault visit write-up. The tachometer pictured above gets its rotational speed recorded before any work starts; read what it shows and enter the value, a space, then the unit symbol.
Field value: 700 rpm
